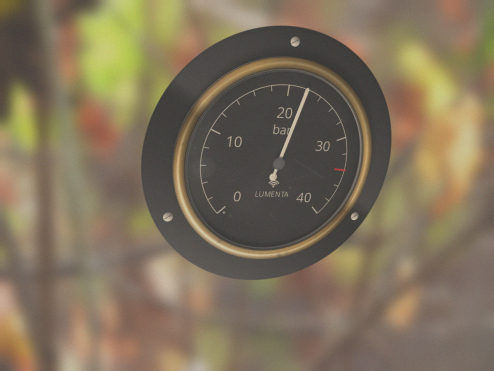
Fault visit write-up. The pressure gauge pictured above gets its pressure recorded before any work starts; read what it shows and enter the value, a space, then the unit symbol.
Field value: 22 bar
